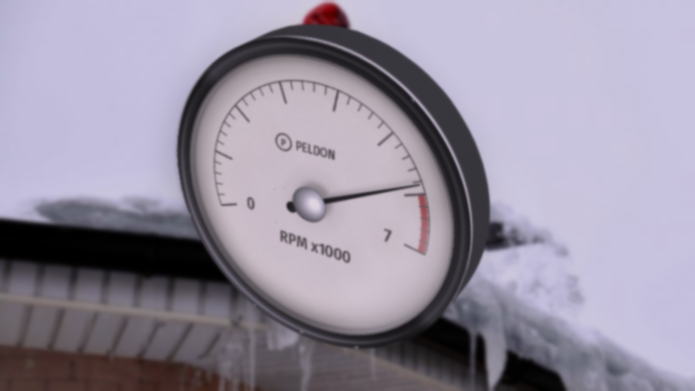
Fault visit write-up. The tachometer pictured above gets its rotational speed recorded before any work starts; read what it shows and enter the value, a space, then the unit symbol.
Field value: 5800 rpm
